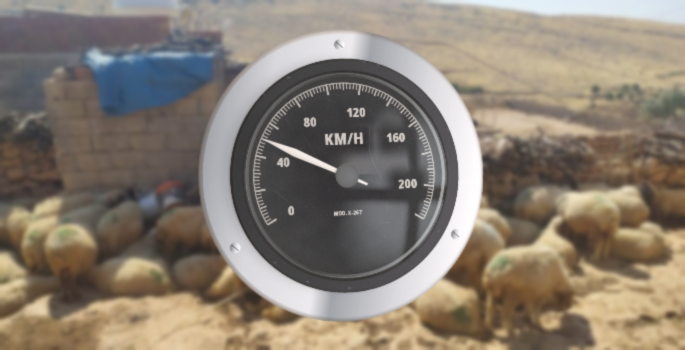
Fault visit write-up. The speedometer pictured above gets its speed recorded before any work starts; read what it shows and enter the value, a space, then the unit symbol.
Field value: 50 km/h
